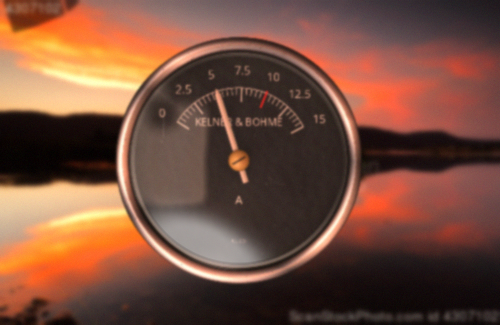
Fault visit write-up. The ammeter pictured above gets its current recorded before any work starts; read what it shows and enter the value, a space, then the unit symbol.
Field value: 5 A
